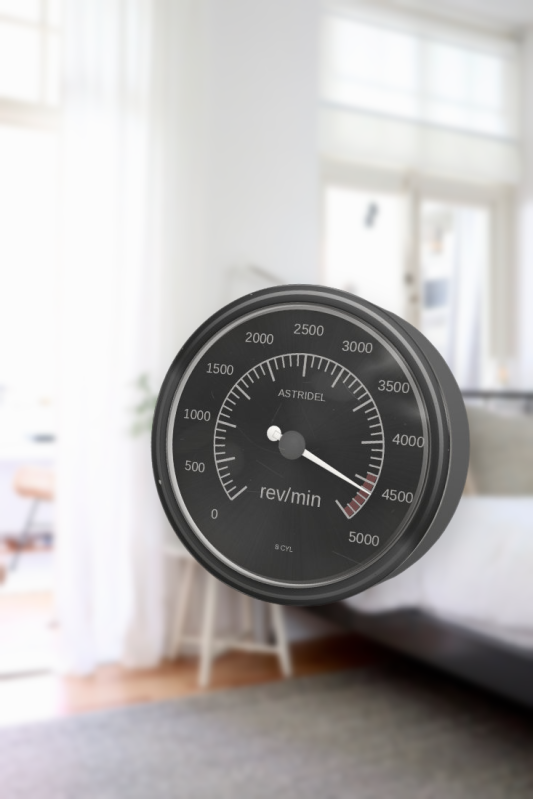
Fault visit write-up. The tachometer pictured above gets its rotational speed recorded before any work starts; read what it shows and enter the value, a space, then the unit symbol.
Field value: 4600 rpm
